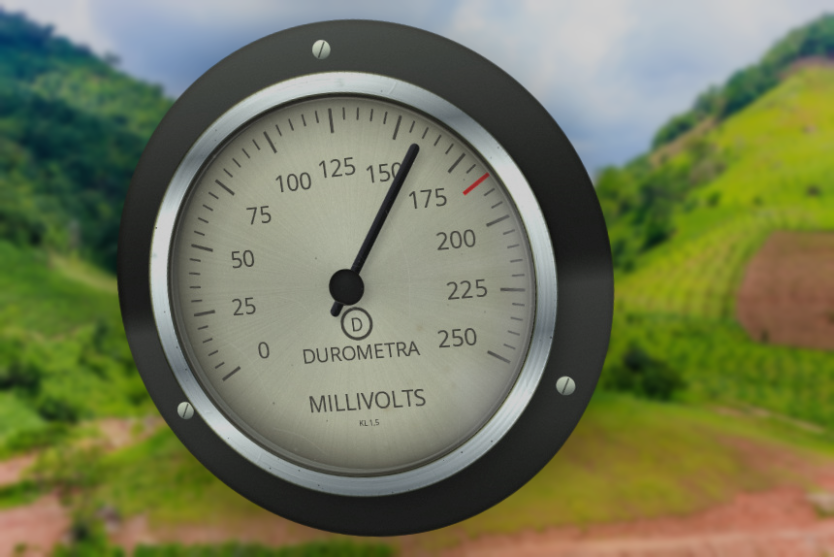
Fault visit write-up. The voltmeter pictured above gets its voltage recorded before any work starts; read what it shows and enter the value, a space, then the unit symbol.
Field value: 160 mV
